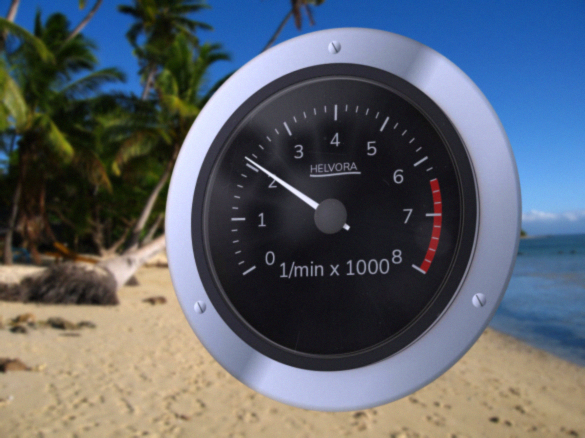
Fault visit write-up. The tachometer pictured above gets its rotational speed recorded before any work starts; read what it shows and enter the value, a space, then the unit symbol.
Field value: 2100 rpm
